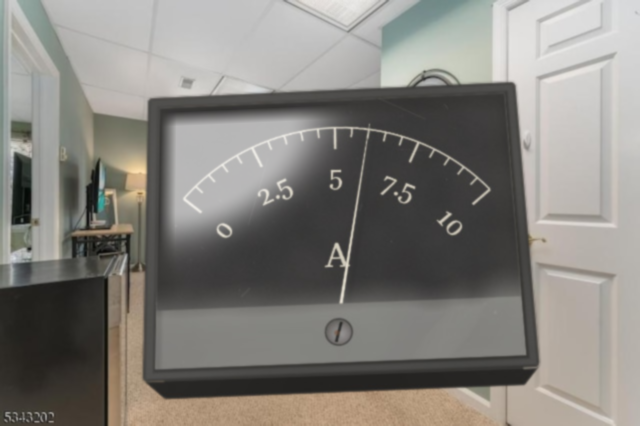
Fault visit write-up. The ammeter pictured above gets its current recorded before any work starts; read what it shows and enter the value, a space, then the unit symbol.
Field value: 6 A
